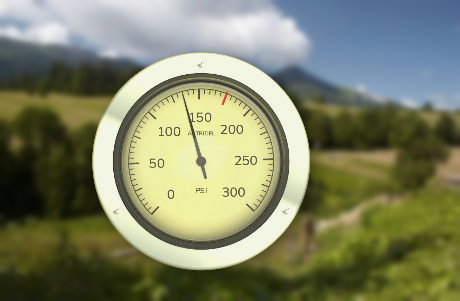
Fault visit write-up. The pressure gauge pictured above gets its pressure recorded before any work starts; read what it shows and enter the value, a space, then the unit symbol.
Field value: 135 psi
